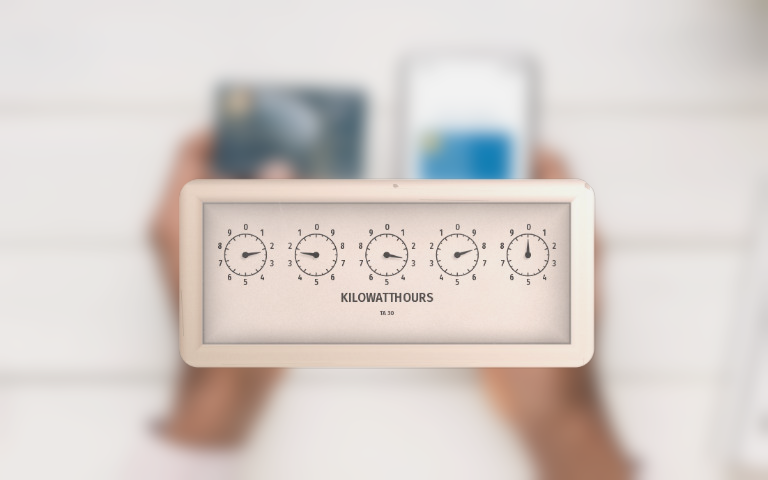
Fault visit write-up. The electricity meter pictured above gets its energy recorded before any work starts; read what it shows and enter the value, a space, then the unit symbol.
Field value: 22280 kWh
